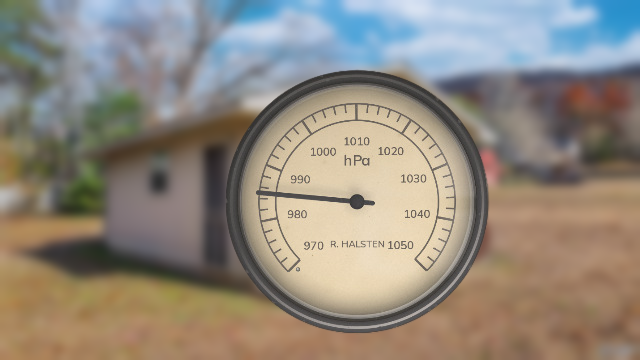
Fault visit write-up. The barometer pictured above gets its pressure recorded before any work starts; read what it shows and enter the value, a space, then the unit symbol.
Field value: 985 hPa
